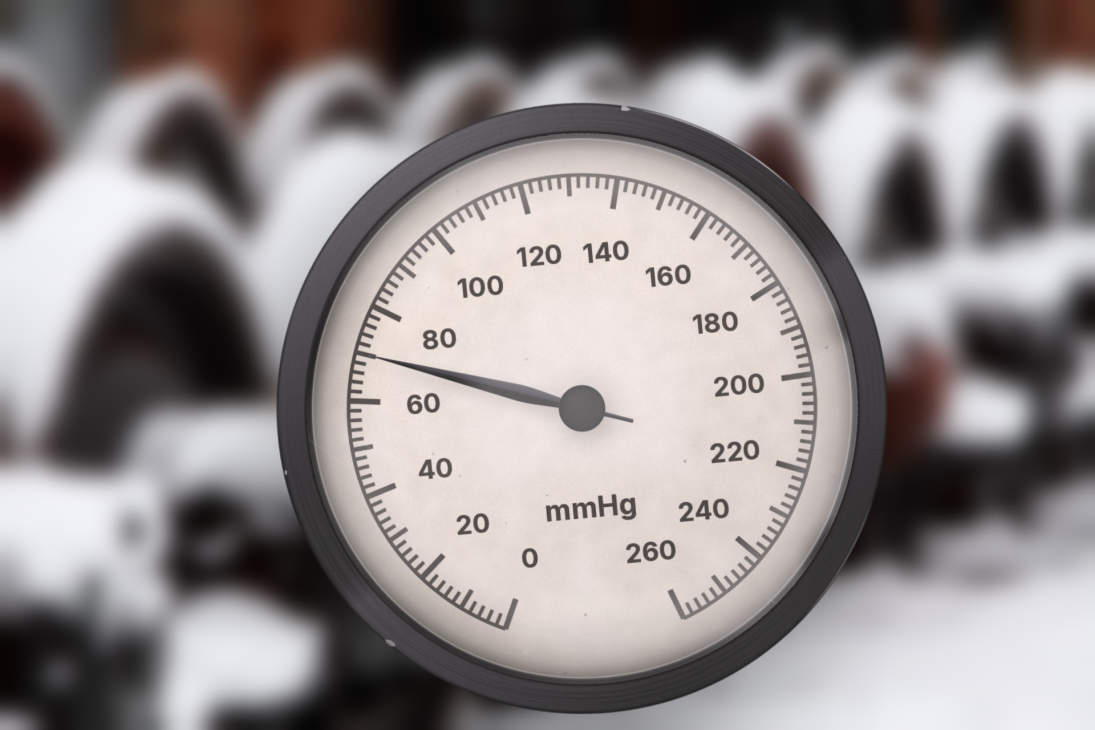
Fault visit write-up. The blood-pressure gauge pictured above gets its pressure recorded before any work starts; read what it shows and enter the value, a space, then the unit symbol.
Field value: 70 mmHg
